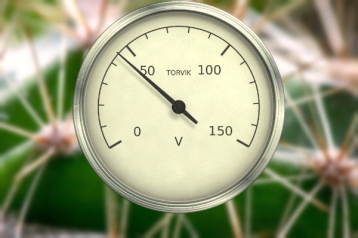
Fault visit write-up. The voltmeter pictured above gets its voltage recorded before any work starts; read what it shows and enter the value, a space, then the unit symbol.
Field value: 45 V
